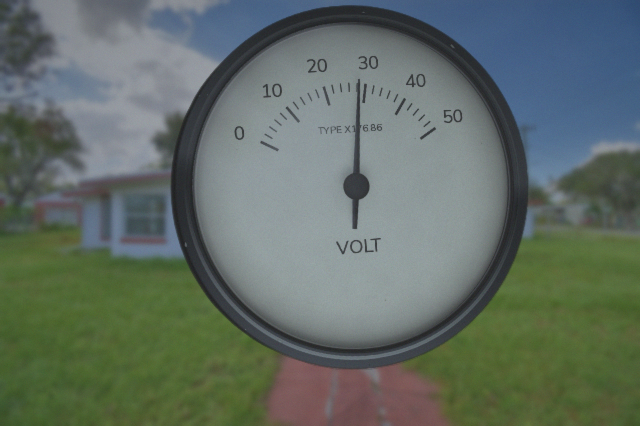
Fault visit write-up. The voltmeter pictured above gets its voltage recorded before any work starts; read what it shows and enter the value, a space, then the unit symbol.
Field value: 28 V
